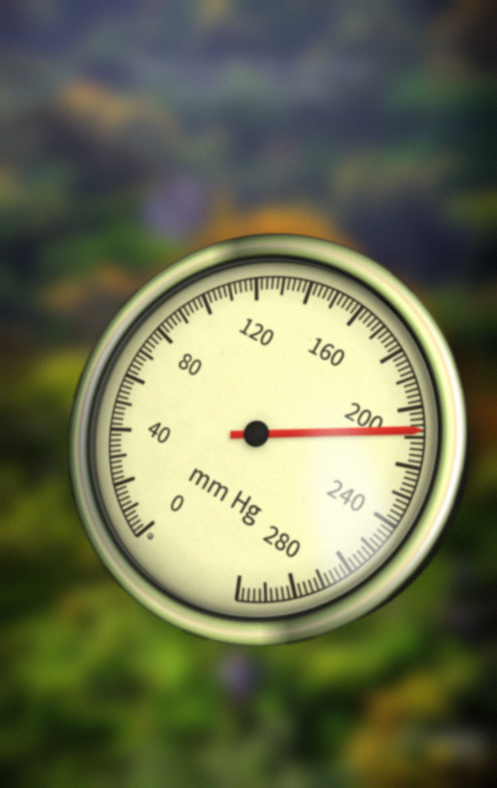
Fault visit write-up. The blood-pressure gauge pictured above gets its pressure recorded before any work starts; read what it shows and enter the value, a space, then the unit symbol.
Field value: 208 mmHg
